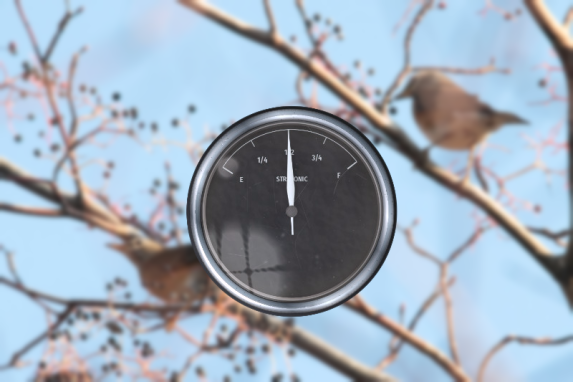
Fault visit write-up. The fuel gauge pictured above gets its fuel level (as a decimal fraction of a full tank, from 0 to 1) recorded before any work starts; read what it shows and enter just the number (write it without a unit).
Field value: 0.5
